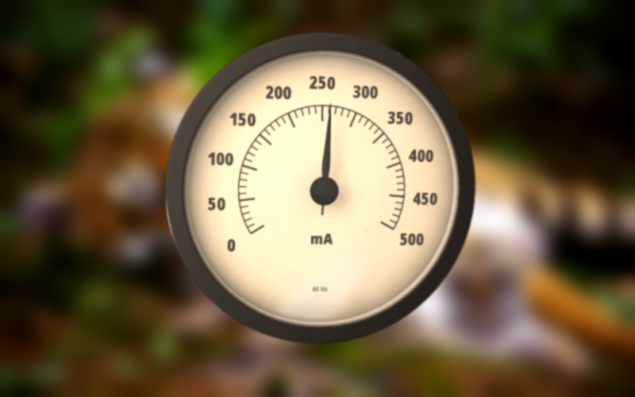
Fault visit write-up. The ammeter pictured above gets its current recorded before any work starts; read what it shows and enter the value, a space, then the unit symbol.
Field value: 260 mA
